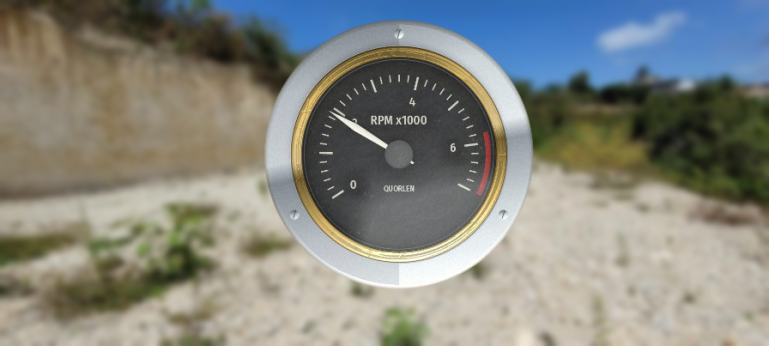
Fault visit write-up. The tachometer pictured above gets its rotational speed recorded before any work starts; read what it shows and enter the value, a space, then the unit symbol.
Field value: 1900 rpm
